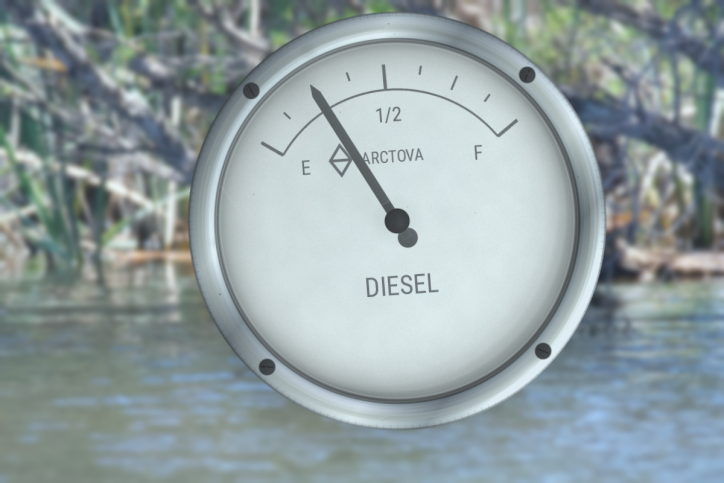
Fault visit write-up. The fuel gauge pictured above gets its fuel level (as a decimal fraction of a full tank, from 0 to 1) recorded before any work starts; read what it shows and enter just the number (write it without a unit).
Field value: 0.25
